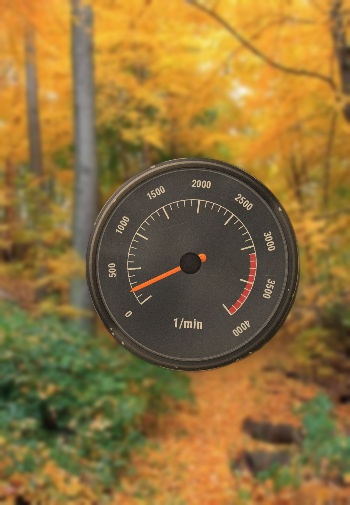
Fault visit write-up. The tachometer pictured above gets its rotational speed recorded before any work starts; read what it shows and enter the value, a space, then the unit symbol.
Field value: 200 rpm
